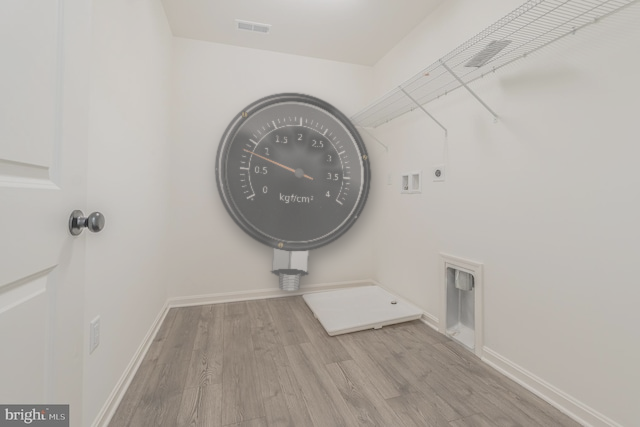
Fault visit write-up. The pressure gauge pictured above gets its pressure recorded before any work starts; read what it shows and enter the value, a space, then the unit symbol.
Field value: 0.8 kg/cm²
